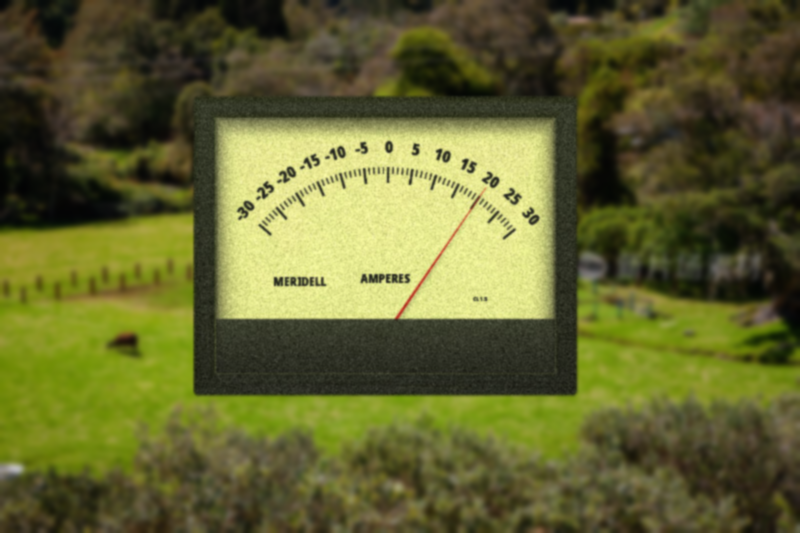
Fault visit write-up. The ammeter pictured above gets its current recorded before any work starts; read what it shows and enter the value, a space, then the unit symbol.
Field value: 20 A
